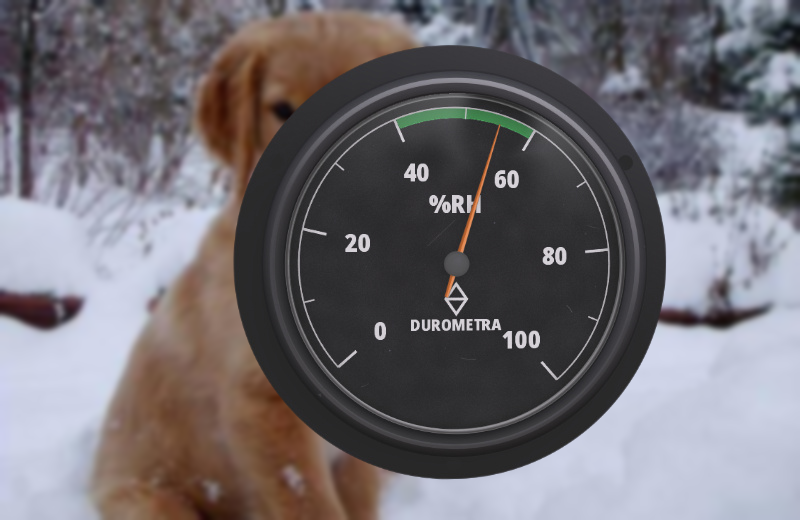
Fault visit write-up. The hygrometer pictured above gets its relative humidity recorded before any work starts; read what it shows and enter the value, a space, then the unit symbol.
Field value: 55 %
